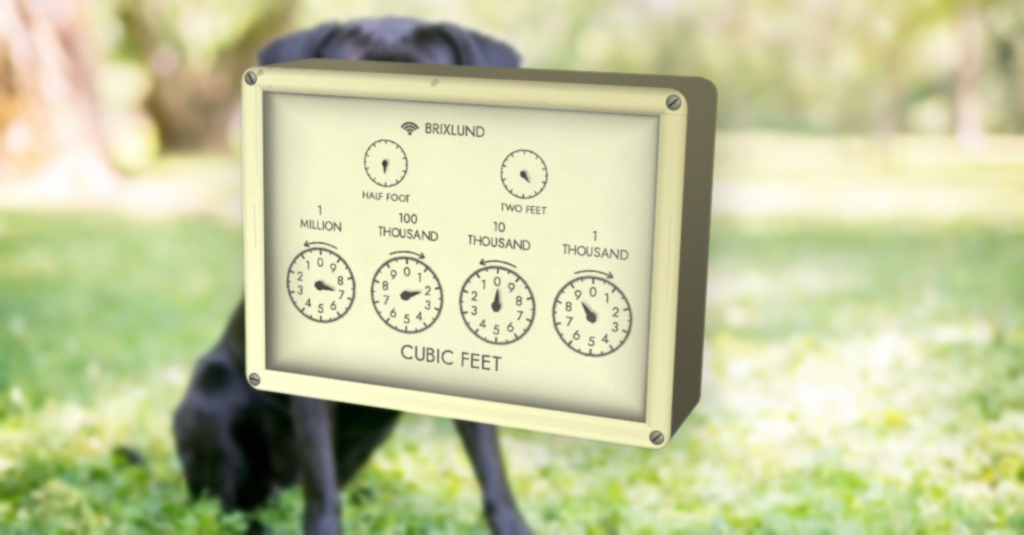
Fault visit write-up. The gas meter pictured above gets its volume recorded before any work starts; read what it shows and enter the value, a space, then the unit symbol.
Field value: 719900 ft³
